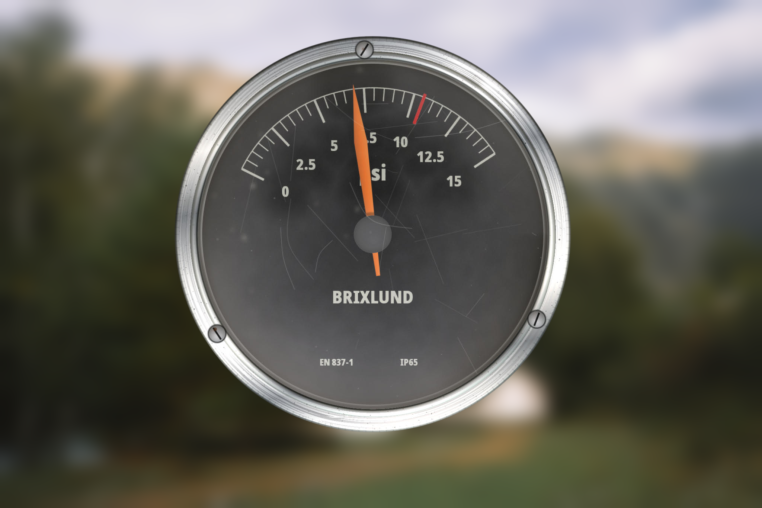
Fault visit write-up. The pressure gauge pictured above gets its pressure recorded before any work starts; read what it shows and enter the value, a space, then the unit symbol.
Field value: 7 psi
